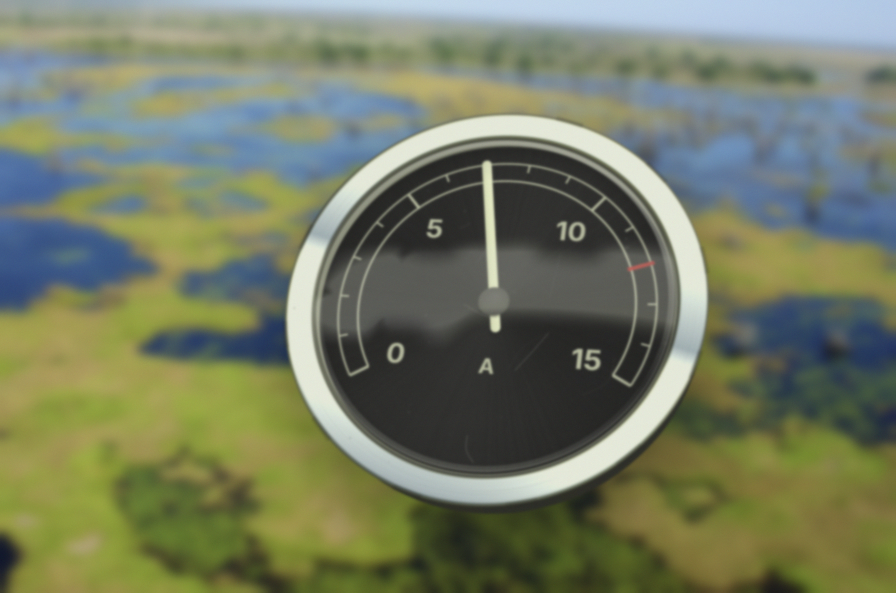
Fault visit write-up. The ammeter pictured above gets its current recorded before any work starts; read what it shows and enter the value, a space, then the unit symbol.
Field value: 7 A
